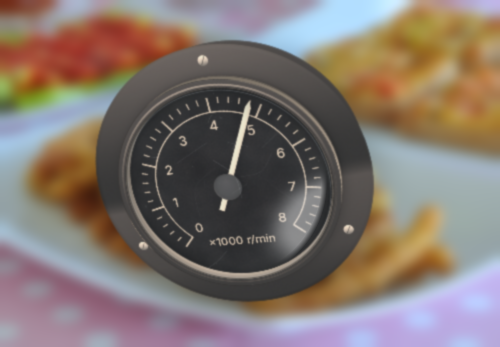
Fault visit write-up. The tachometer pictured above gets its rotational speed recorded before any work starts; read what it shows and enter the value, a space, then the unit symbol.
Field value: 4800 rpm
